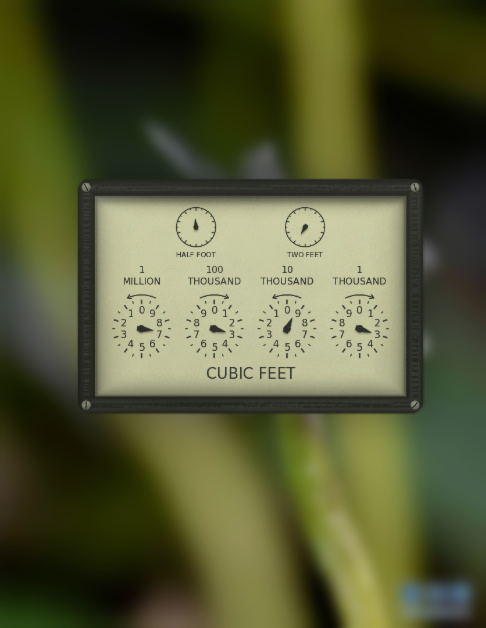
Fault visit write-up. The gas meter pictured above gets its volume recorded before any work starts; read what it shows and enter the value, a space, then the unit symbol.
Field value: 729300 ft³
